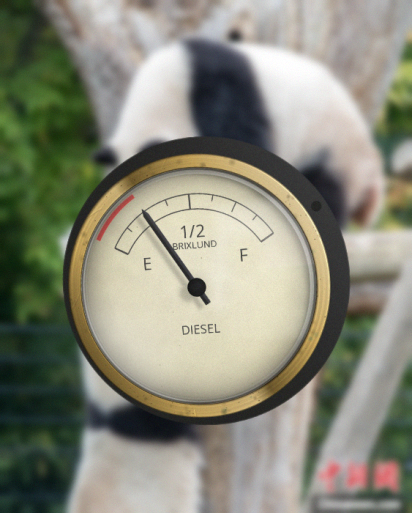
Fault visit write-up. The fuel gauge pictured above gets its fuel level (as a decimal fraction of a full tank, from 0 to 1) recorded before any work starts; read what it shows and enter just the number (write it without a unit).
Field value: 0.25
